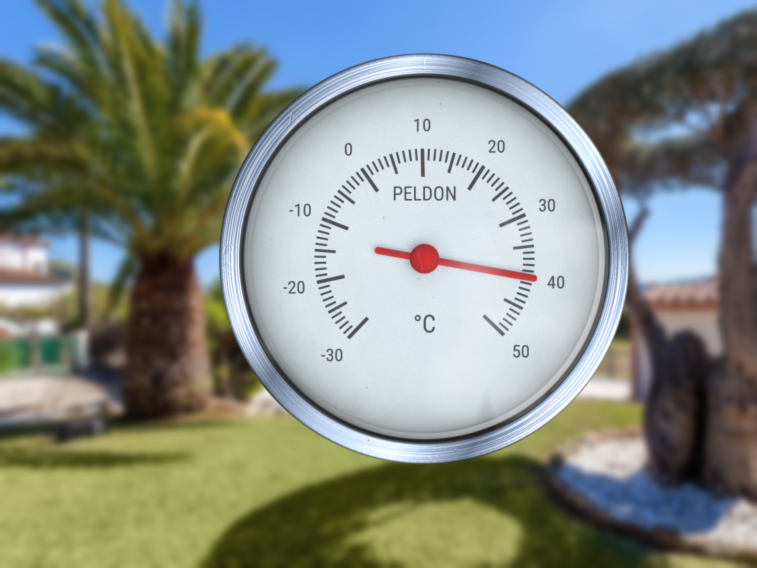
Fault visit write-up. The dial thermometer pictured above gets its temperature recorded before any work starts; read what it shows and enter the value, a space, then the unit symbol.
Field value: 40 °C
